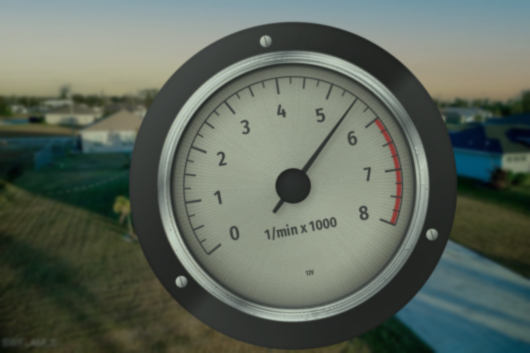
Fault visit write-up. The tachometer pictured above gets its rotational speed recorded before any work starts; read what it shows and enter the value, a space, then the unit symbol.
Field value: 5500 rpm
